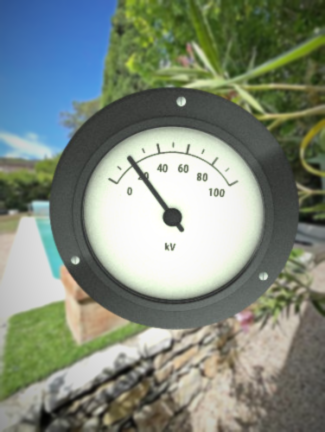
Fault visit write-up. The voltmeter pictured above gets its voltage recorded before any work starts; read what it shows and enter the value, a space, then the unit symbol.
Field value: 20 kV
